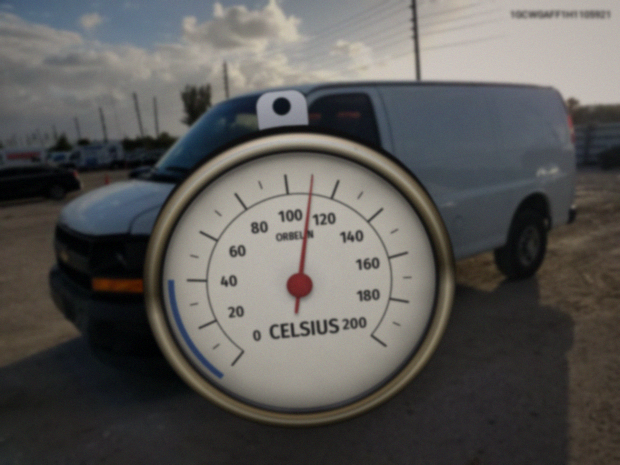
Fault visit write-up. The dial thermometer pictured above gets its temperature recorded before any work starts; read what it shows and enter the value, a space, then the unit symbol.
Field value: 110 °C
